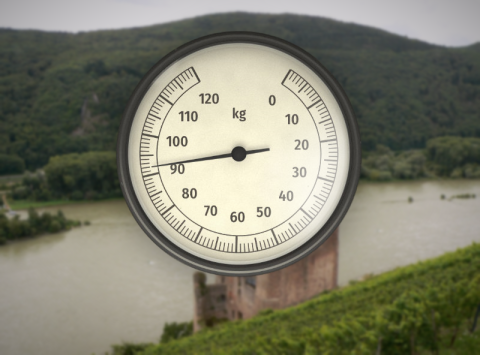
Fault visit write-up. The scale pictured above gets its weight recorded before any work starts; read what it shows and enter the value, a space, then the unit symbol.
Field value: 92 kg
